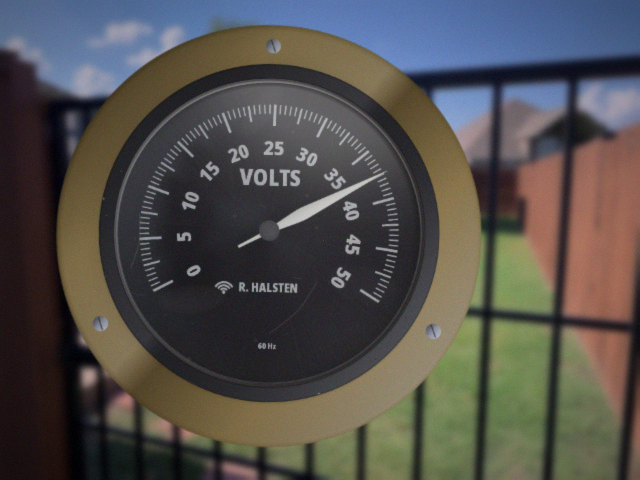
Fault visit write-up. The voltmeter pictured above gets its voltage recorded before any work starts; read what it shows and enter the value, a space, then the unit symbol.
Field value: 37.5 V
